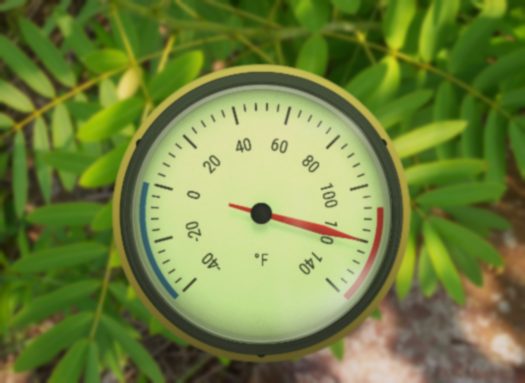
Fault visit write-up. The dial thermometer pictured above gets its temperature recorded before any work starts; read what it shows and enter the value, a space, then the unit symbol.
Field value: 120 °F
